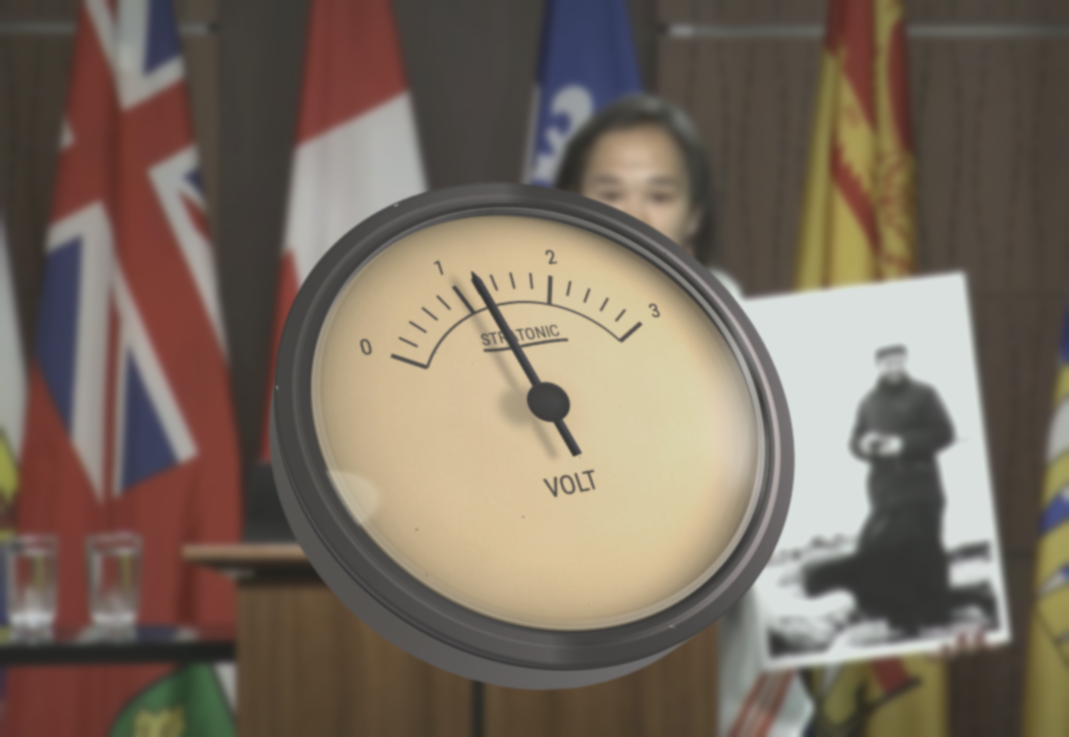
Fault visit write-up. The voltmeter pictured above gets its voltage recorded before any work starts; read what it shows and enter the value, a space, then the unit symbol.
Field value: 1.2 V
